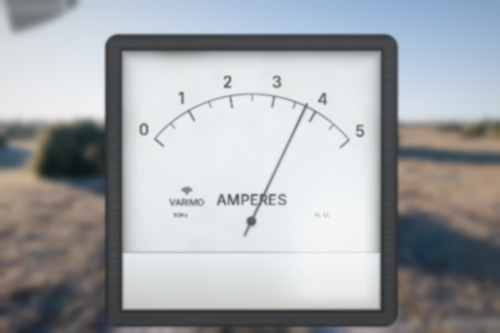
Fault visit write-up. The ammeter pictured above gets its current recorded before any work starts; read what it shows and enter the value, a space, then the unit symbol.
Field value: 3.75 A
